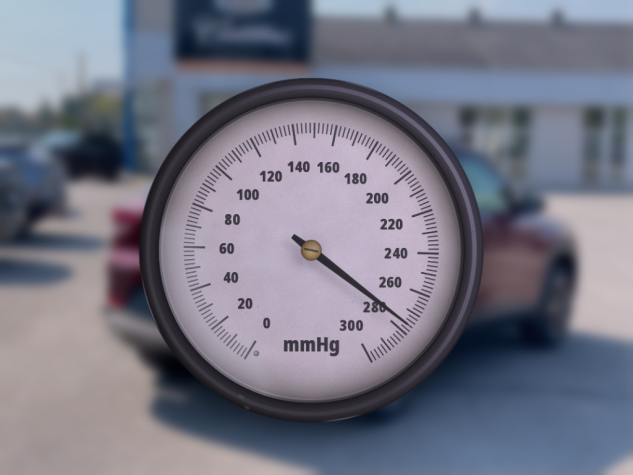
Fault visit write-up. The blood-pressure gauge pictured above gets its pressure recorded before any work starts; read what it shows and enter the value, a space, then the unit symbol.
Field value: 276 mmHg
